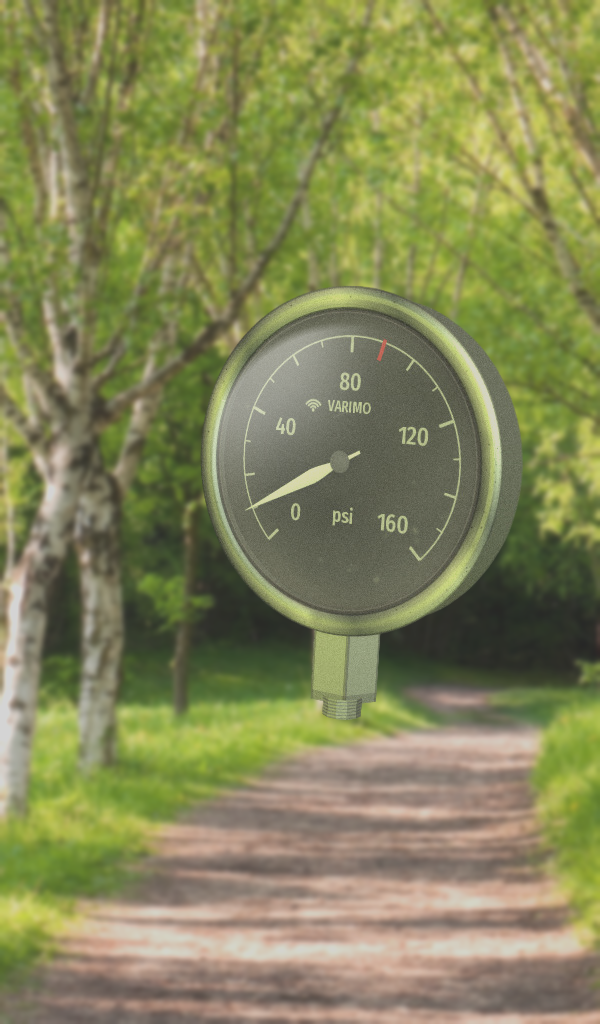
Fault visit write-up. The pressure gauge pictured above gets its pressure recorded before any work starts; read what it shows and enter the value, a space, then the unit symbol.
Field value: 10 psi
